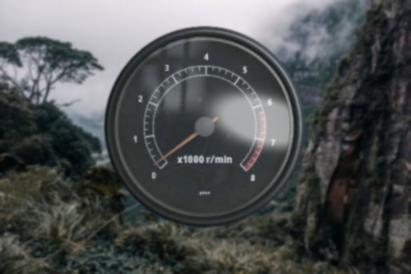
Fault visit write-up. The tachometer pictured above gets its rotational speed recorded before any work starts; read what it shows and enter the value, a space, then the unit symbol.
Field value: 200 rpm
